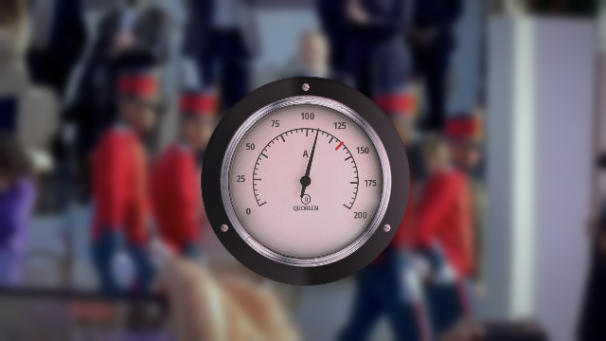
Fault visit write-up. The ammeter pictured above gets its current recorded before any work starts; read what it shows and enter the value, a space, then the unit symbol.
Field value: 110 A
